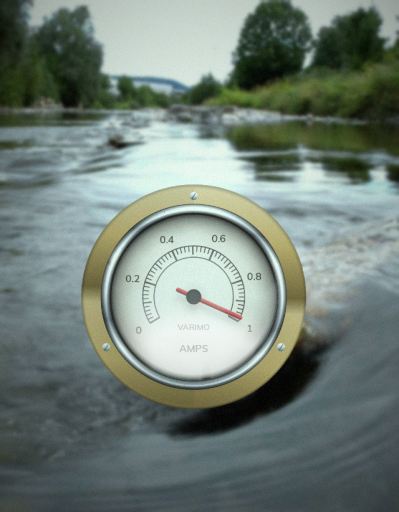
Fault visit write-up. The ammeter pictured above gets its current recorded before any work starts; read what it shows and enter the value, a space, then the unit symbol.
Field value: 0.98 A
